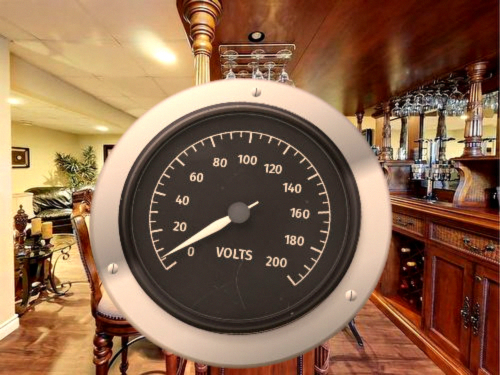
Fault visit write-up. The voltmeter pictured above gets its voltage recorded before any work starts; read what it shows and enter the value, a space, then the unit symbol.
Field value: 5 V
